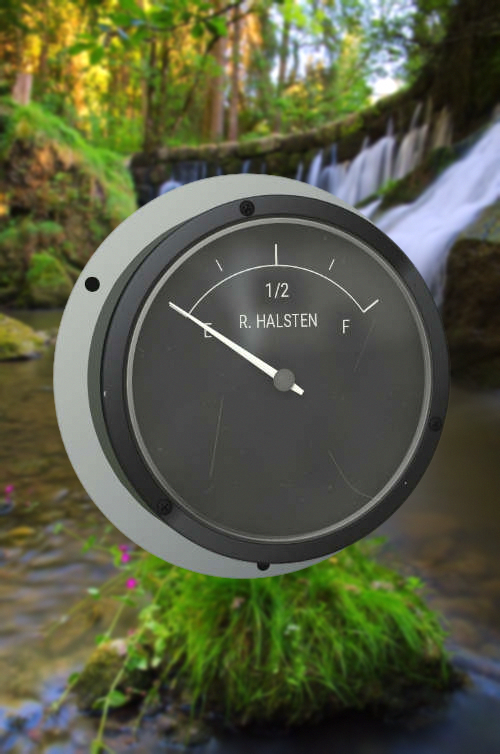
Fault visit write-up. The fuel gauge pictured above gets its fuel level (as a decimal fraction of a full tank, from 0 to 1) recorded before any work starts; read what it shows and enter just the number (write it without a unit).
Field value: 0
